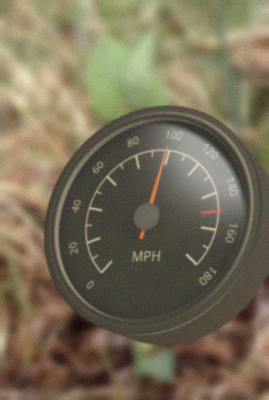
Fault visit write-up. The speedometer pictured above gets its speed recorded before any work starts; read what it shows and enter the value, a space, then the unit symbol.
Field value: 100 mph
